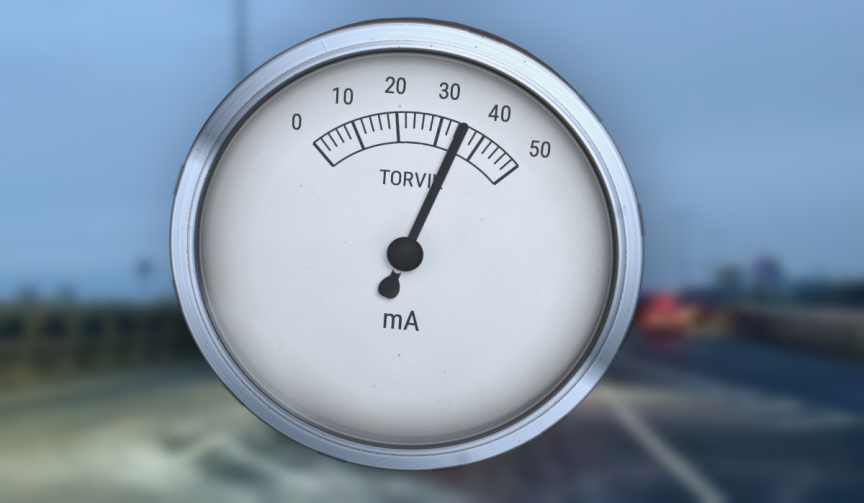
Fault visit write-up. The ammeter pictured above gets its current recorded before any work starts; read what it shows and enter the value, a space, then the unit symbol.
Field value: 35 mA
